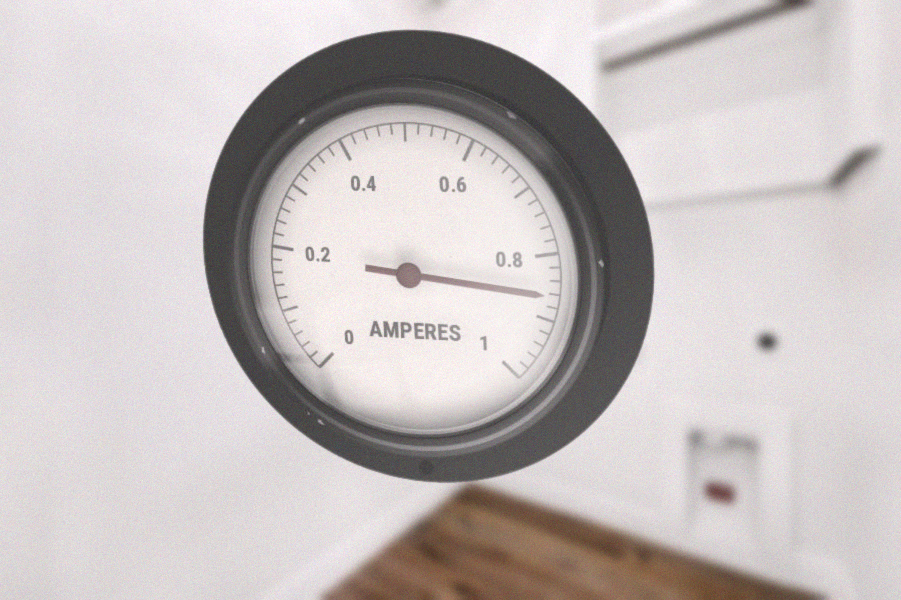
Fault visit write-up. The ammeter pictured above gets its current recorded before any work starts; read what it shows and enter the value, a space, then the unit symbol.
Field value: 0.86 A
